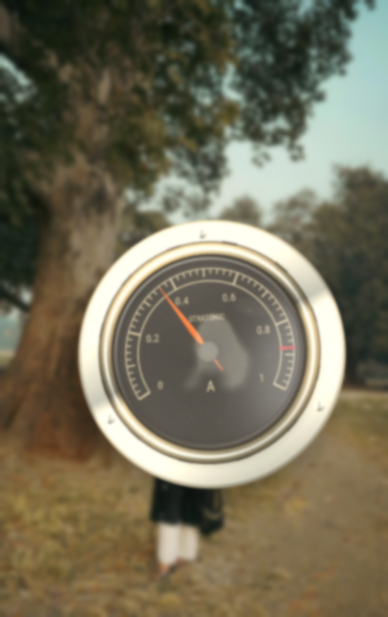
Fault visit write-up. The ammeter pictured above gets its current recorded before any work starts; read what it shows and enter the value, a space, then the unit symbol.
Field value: 0.36 A
